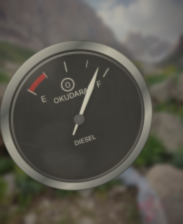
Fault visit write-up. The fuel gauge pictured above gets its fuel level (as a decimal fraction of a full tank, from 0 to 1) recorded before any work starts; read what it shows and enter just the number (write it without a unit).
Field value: 0.875
